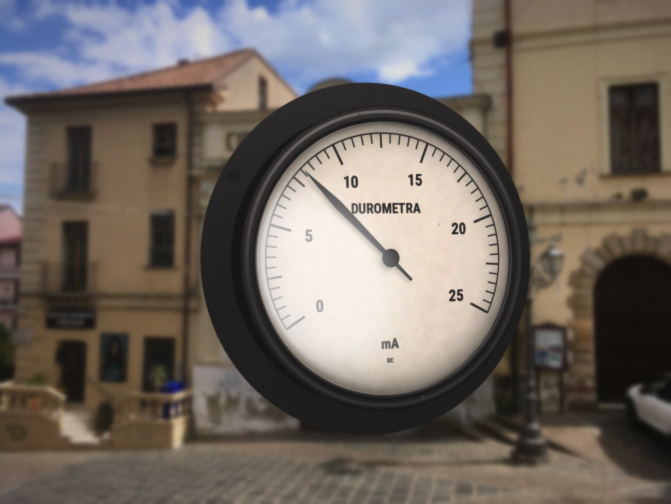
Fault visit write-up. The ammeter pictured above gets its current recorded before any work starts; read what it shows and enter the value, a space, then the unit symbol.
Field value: 8 mA
